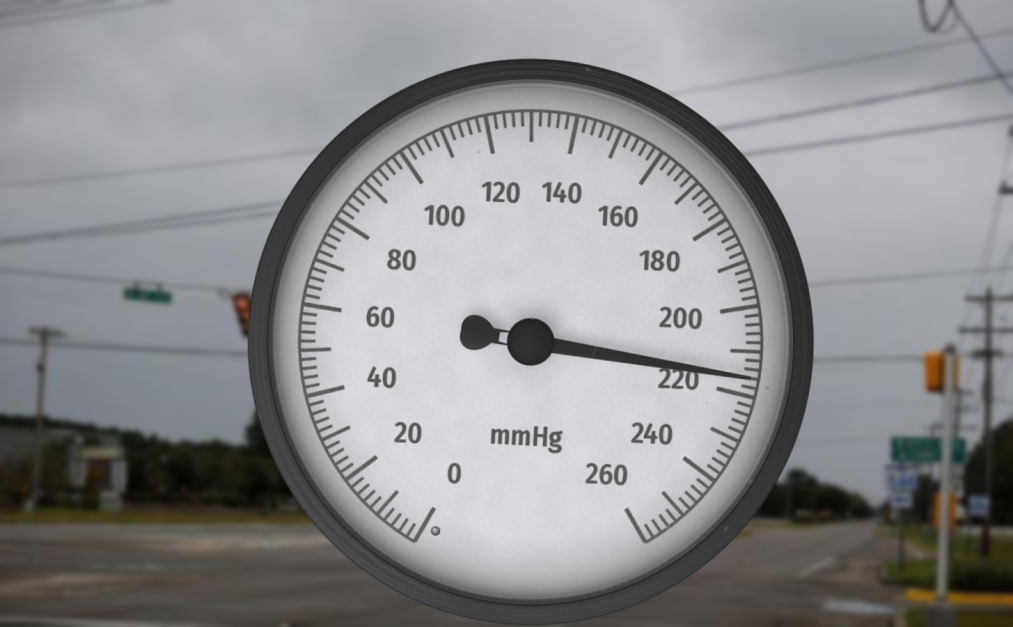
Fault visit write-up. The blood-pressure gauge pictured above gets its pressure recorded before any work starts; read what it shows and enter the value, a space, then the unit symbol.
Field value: 216 mmHg
